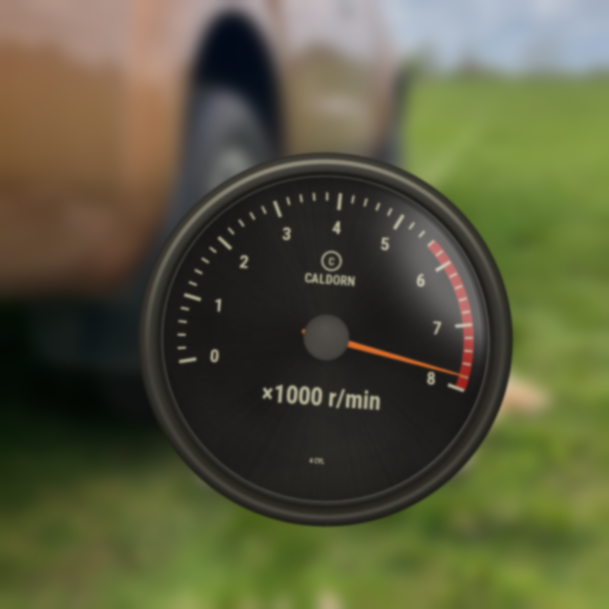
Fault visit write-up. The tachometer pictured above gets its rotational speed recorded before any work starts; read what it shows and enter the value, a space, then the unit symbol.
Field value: 7800 rpm
